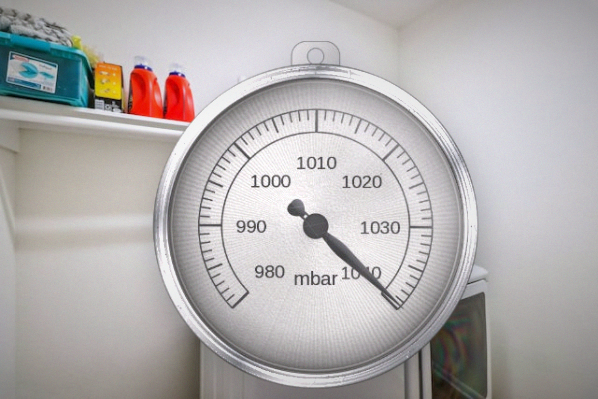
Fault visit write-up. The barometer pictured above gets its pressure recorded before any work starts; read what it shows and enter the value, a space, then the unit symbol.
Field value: 1039.5 mbar
